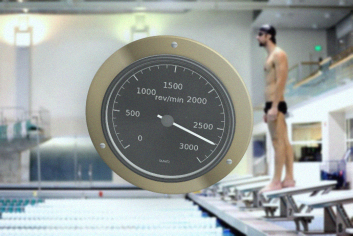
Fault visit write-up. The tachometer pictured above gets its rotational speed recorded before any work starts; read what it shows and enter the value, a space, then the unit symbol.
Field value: 2700 rpm
